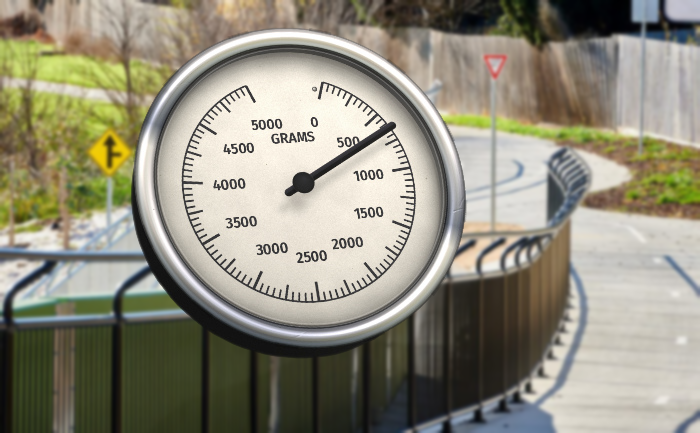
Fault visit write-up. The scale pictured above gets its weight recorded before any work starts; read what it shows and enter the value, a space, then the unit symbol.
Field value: 650 g
